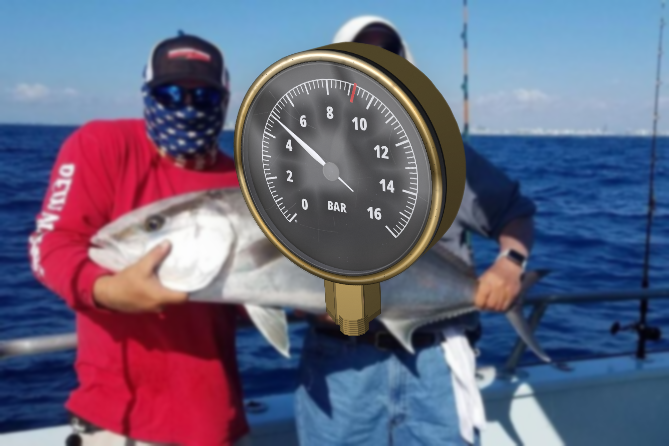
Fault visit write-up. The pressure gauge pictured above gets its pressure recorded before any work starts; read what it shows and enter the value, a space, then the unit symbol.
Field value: 5 bar
